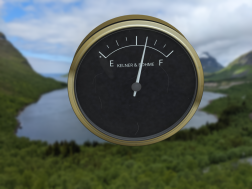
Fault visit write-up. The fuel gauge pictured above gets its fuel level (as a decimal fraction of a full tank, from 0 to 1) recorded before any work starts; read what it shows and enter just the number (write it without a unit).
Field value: 0.625
